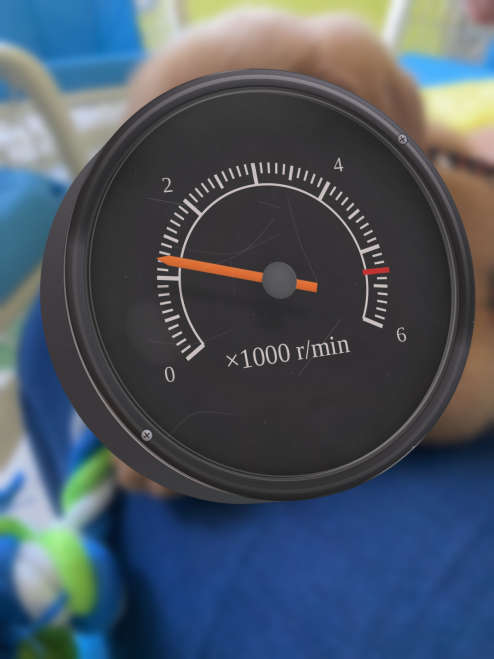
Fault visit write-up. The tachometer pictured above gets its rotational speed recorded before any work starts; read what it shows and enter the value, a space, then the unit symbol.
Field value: 1200 rpm
